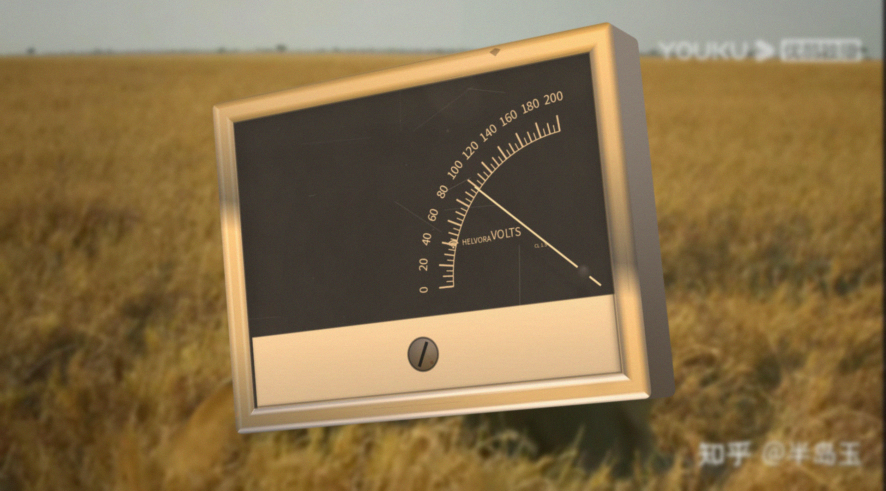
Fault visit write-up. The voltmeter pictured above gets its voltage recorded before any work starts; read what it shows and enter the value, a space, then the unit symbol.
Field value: 100 V
